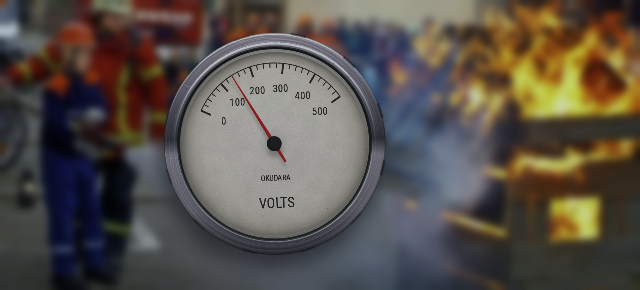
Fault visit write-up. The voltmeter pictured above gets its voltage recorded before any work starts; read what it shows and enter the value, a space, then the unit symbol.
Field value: 140 V
